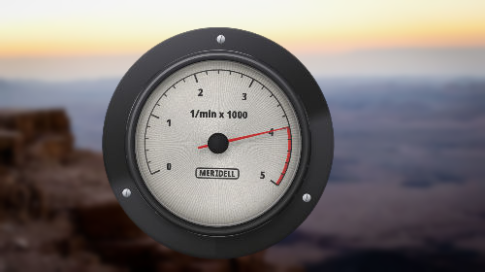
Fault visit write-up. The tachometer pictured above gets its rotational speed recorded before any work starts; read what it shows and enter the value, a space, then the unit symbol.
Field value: 4000 rpm
